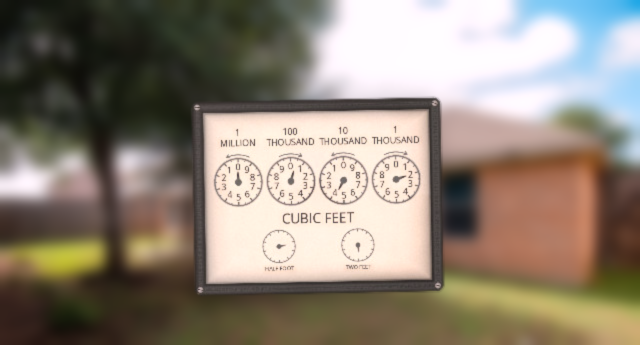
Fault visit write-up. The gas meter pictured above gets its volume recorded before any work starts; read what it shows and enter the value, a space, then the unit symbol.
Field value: 4200 ft³
